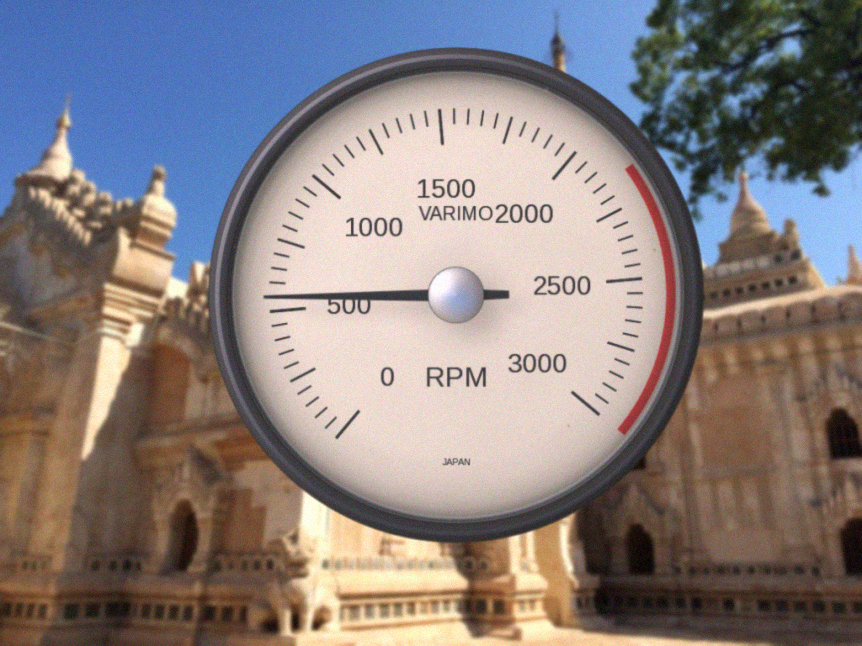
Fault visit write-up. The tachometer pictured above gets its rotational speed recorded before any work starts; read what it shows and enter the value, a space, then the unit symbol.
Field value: 550 rpm
